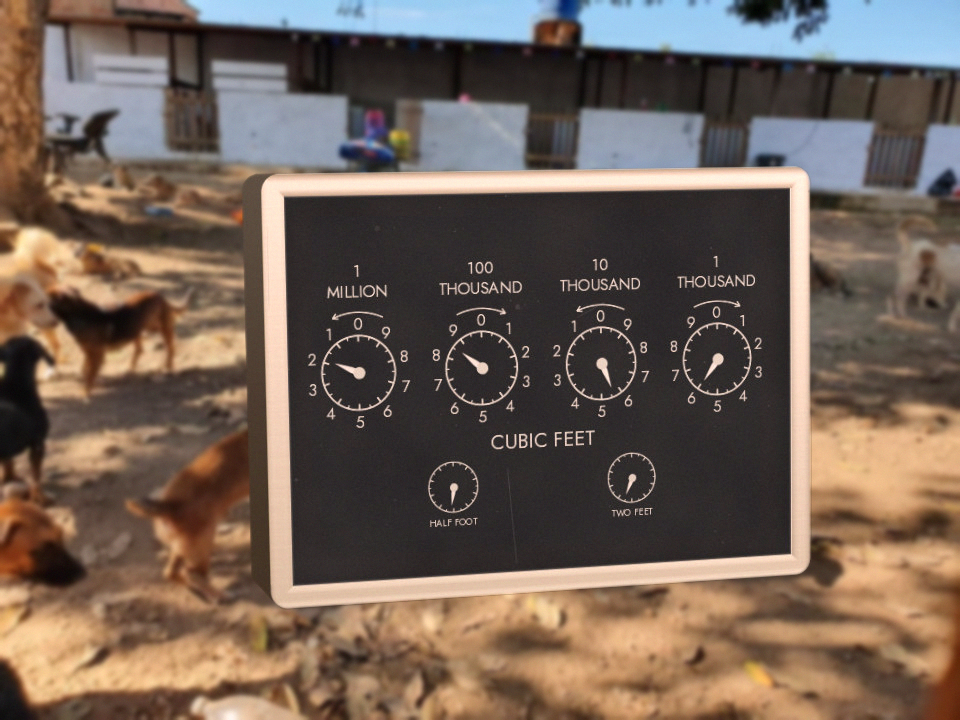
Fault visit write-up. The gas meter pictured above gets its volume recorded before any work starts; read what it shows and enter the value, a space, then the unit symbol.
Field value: 185600 ft³
